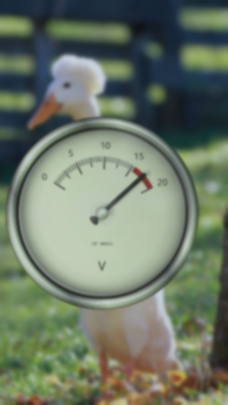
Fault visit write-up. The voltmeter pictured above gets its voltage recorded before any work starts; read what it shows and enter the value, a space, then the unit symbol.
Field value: 17.5 V
